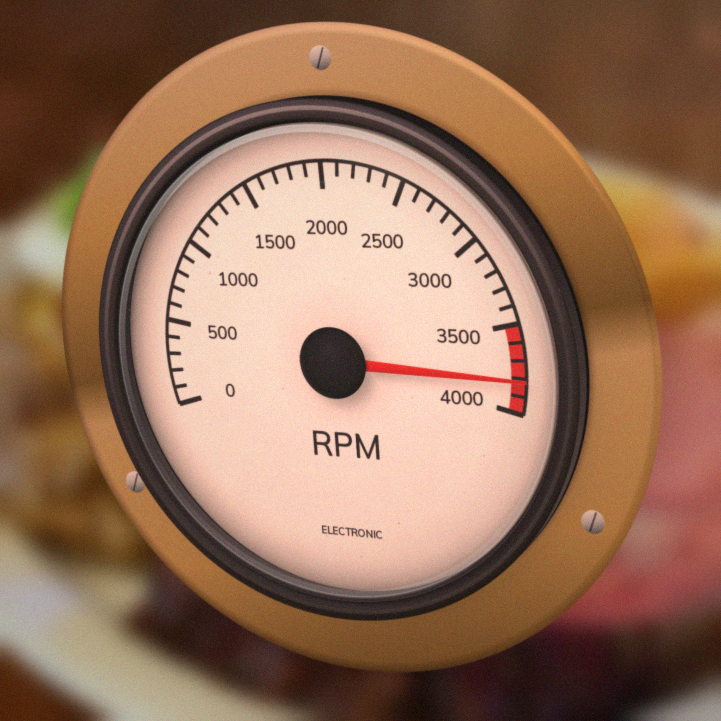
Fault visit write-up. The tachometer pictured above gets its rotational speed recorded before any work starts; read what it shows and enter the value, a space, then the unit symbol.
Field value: 3800 rpm
